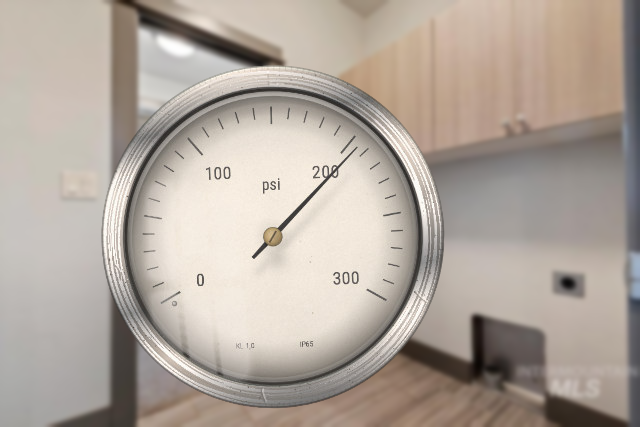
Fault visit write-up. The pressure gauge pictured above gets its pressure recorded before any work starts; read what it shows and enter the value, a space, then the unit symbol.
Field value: 205 psi
